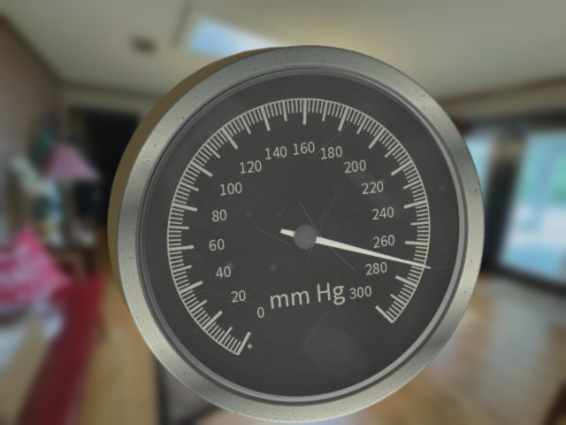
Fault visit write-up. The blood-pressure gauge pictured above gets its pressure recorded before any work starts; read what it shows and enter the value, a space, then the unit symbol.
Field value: 270 mmHg
